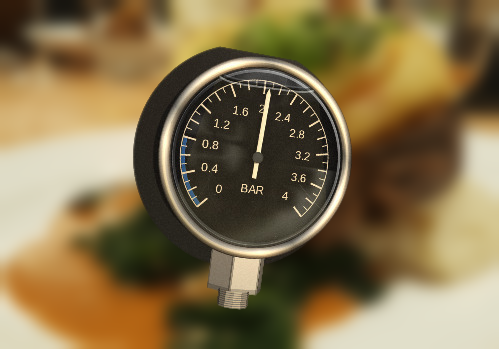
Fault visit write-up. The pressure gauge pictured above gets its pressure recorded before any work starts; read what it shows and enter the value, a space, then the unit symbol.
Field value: 2.05 bar
